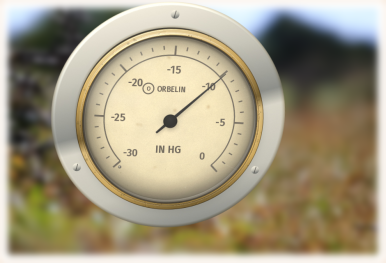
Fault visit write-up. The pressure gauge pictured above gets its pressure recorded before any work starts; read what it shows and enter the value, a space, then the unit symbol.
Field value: -10 inHg
